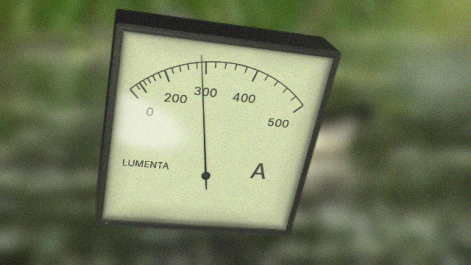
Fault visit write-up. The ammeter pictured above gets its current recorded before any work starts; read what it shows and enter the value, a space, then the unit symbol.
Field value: 290 A
